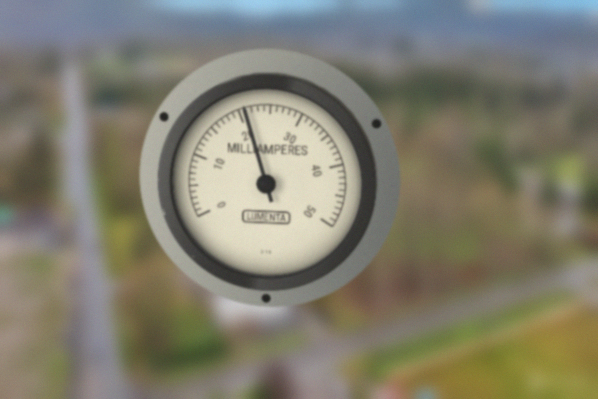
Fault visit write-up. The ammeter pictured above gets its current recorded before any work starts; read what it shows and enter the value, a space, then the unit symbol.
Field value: 21 mA
